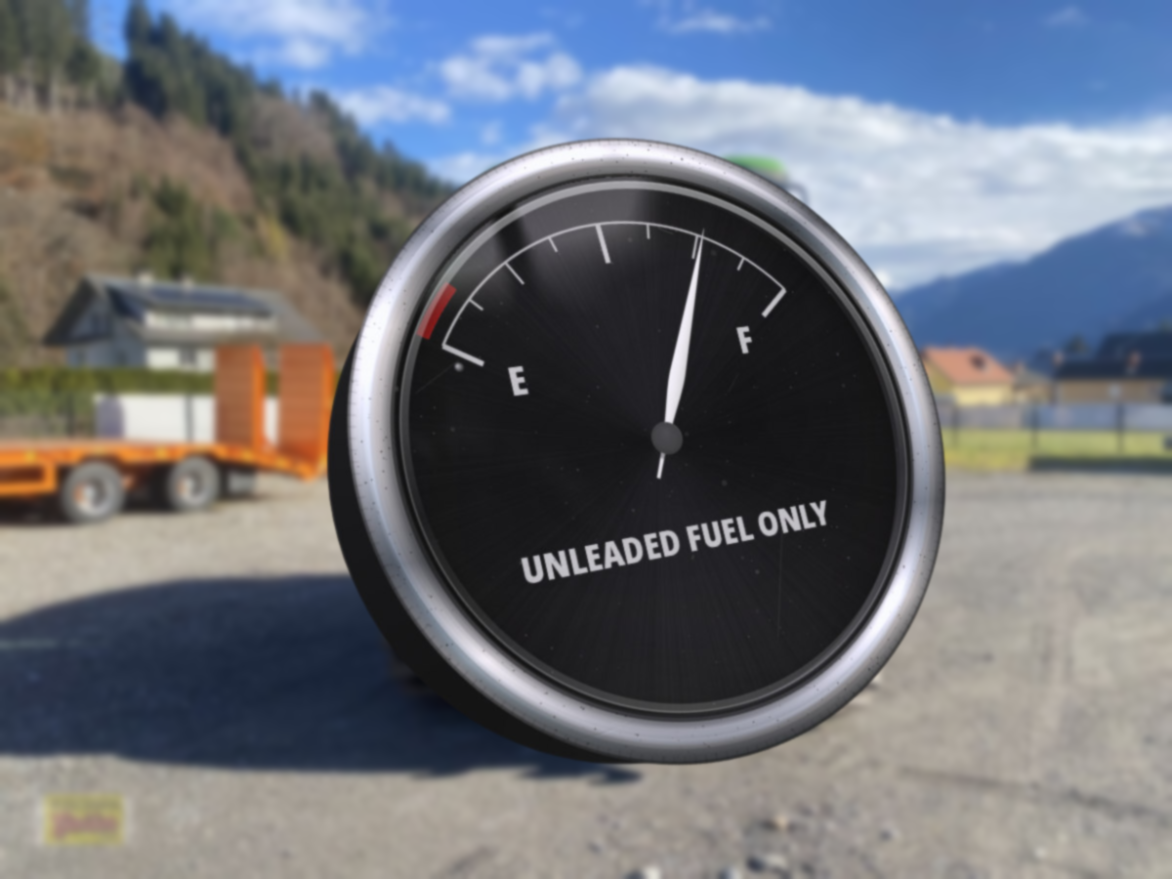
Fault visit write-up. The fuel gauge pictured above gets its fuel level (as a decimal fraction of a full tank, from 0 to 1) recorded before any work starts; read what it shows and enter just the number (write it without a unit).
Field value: 0.75
